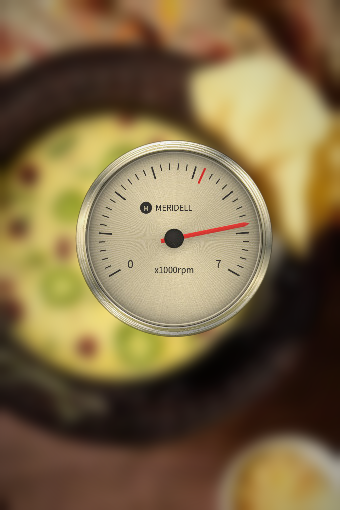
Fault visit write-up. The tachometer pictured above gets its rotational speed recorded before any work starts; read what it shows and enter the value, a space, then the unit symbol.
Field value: 5800 rpm
